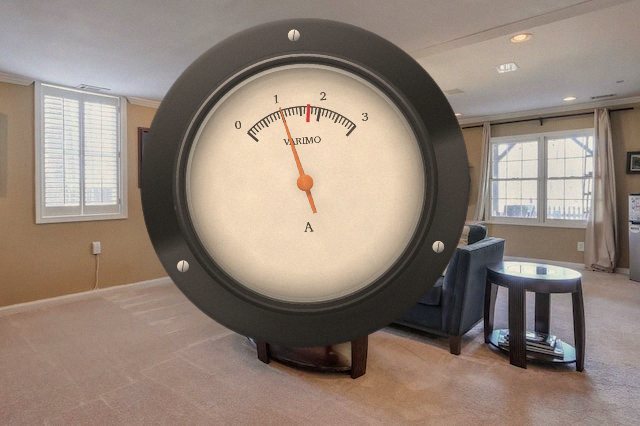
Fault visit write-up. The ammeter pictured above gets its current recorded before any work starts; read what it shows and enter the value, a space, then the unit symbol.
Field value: 1 A
